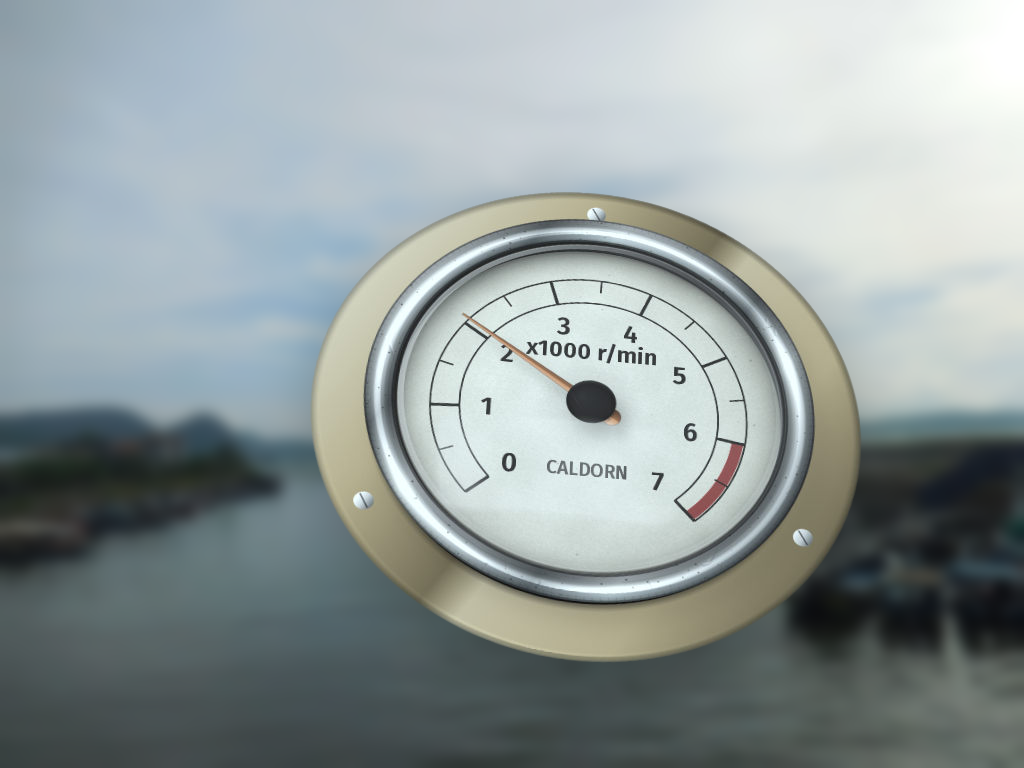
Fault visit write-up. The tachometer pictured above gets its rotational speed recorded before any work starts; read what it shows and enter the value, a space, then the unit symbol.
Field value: 2000 rpm
